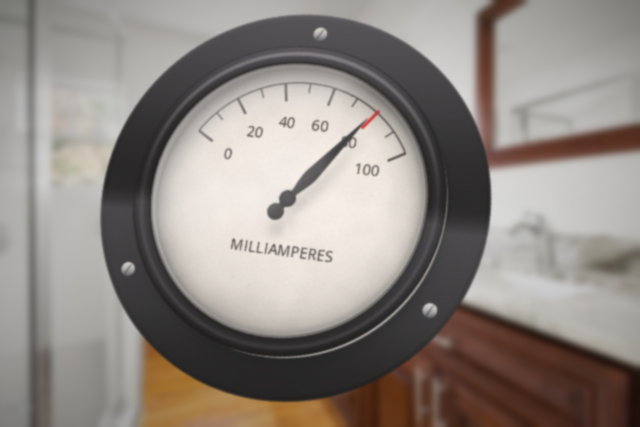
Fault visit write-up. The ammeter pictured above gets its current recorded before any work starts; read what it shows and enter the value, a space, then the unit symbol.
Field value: 80 mA
